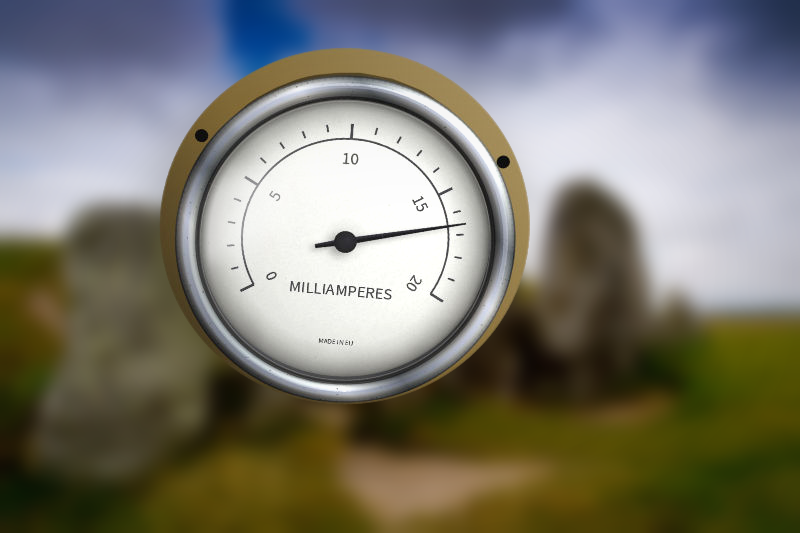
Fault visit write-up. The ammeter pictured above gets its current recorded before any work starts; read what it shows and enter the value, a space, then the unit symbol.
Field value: 16.5 mA
